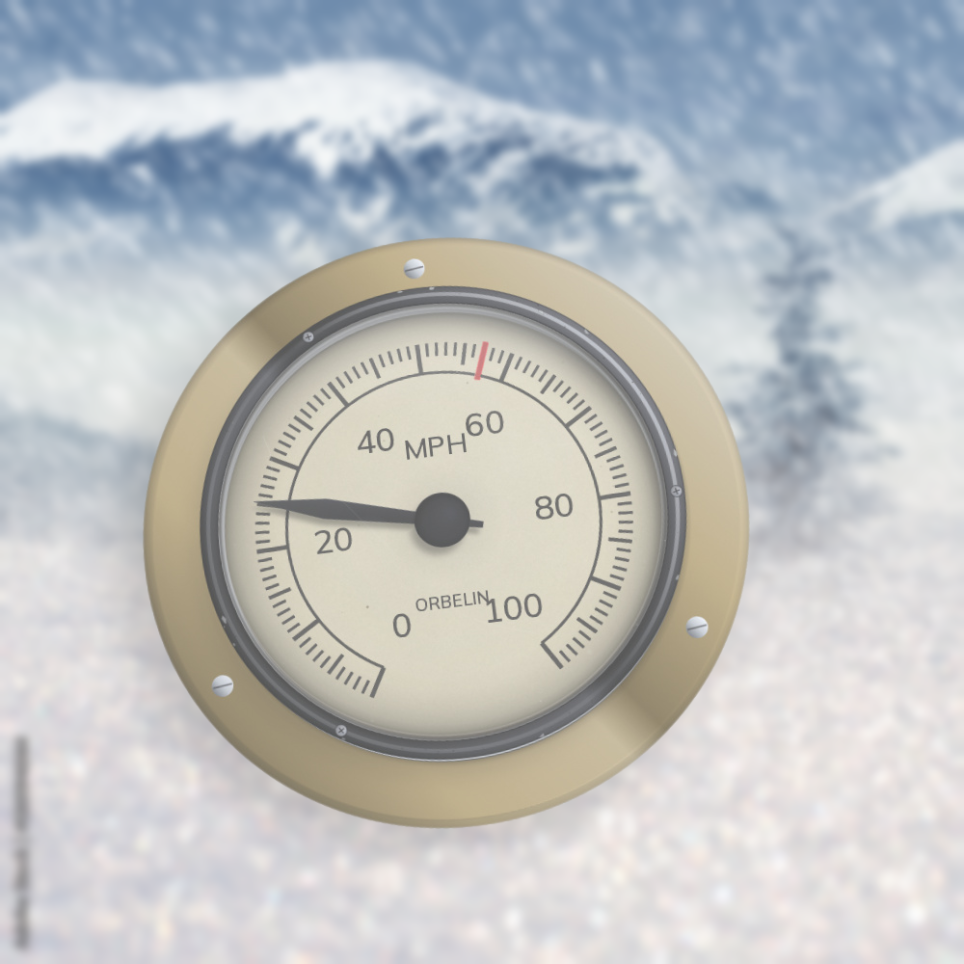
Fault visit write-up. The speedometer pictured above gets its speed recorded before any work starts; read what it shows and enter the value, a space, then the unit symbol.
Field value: 25 mph
